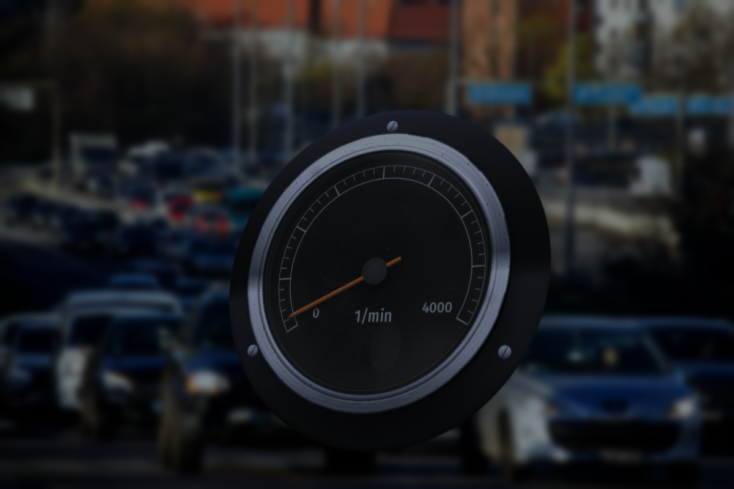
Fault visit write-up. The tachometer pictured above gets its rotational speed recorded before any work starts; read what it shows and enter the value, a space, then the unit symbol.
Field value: 100 rpm
